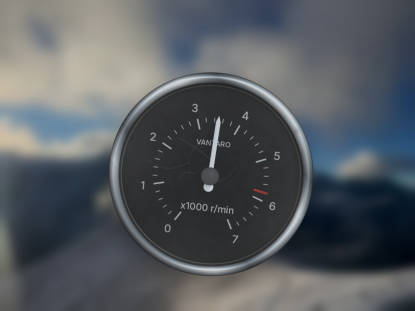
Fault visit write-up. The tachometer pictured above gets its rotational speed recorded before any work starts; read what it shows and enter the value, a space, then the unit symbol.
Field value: 3500 rpm
